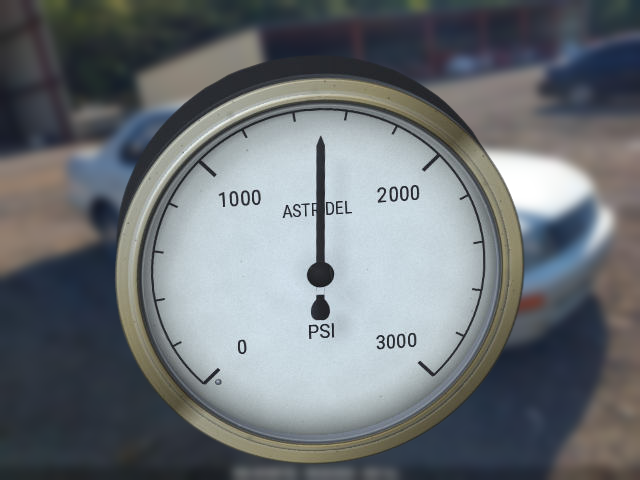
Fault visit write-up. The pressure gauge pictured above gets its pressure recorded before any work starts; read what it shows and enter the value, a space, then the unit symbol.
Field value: 1500 psi
